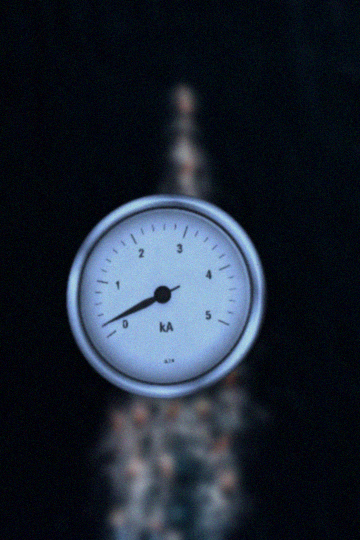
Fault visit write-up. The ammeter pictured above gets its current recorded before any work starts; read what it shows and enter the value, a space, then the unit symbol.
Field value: 0.2 kA
